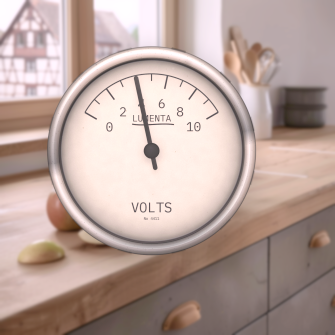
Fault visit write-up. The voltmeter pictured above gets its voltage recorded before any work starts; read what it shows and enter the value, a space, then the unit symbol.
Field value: 4 V
